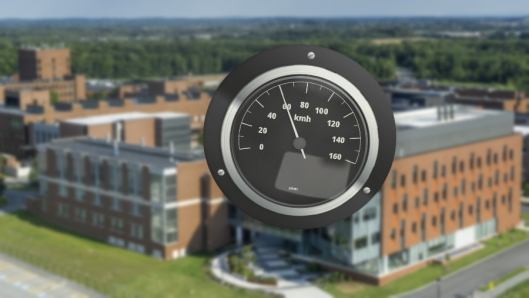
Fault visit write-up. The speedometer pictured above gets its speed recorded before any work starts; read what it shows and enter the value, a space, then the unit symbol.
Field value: 60 km/h
